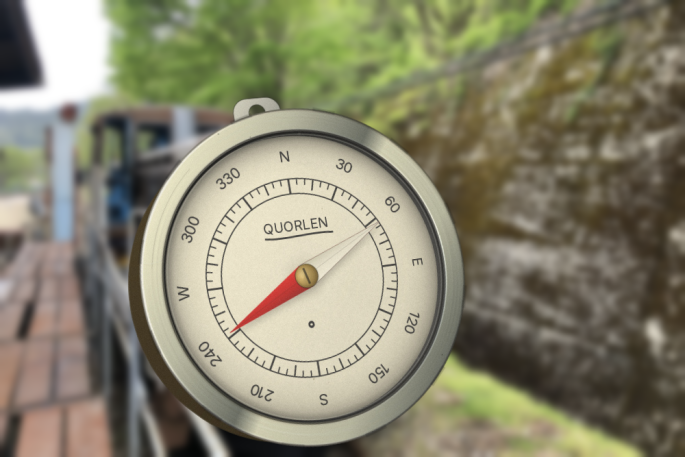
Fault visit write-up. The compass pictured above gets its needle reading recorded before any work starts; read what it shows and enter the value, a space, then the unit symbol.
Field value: 242.5 °
